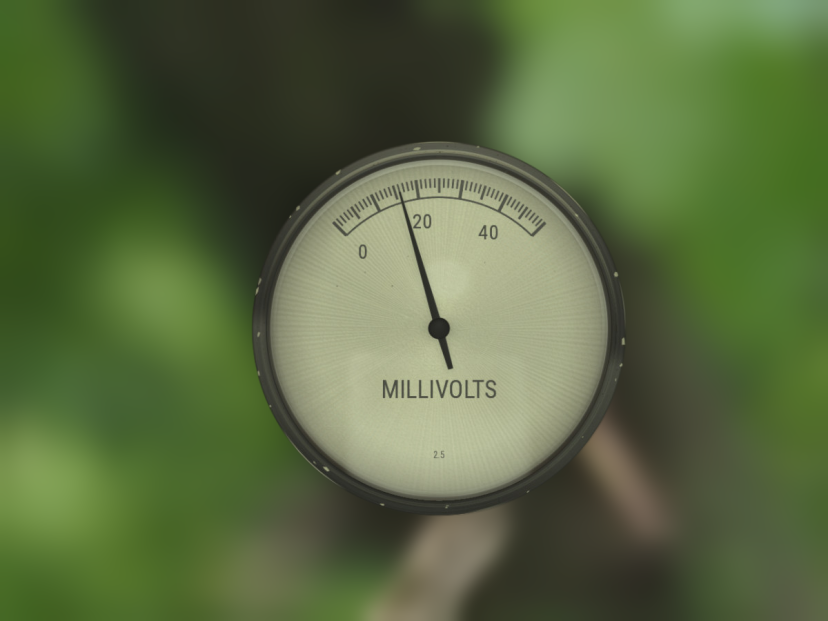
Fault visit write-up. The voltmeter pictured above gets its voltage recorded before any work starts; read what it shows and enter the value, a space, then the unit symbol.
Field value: 16 mV
